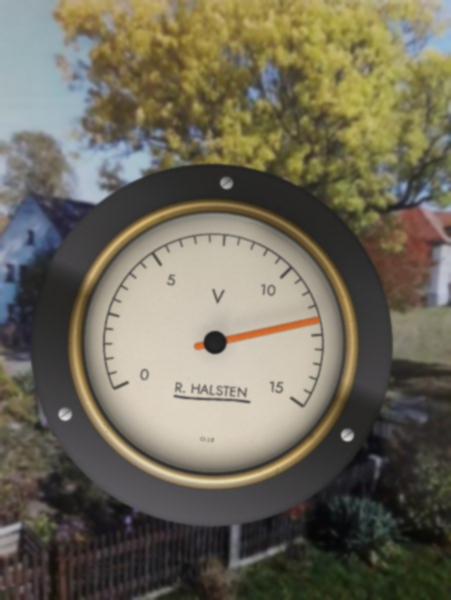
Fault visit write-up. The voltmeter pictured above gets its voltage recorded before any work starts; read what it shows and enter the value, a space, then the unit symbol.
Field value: 12 V
